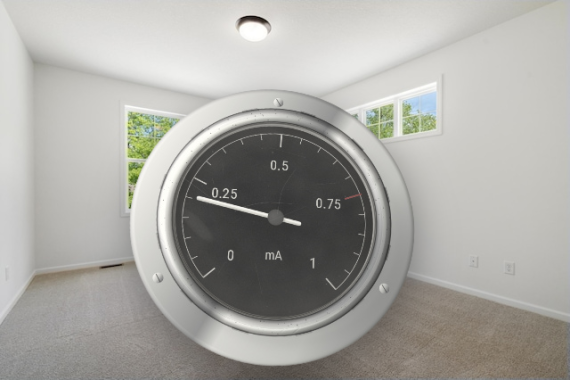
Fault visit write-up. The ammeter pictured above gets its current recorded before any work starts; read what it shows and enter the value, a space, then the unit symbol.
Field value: 0.2 mA
